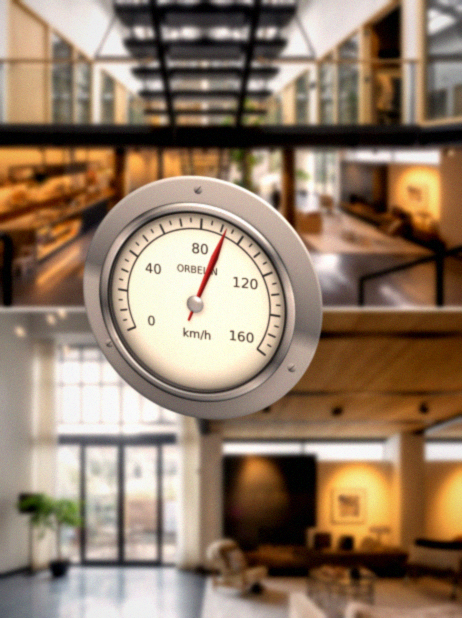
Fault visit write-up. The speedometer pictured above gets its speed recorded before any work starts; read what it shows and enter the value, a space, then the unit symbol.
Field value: 92.5 km/h
